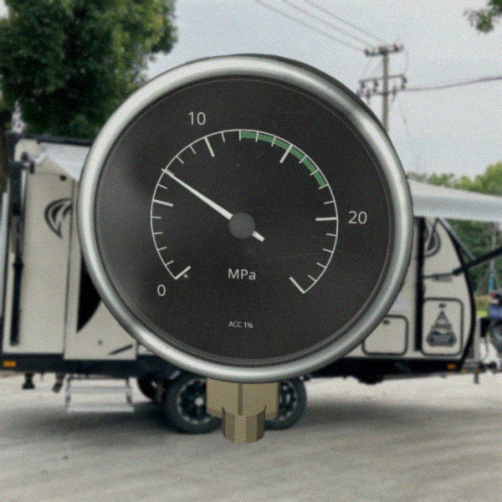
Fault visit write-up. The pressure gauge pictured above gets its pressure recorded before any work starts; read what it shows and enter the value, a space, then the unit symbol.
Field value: 7 MPa
